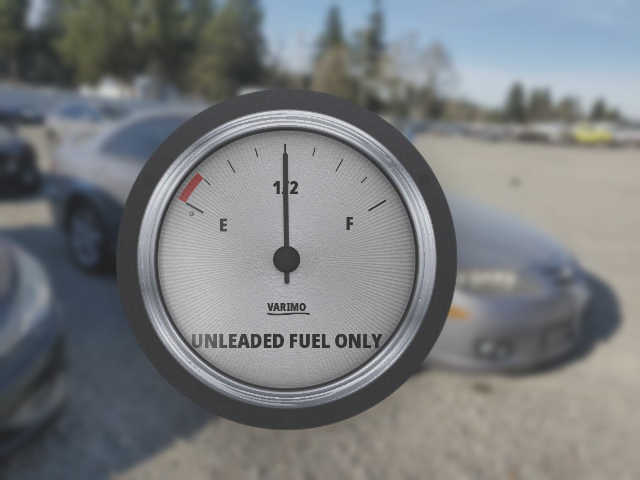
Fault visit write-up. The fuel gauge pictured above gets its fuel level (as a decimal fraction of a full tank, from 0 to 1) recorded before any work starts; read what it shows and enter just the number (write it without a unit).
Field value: 0.5
